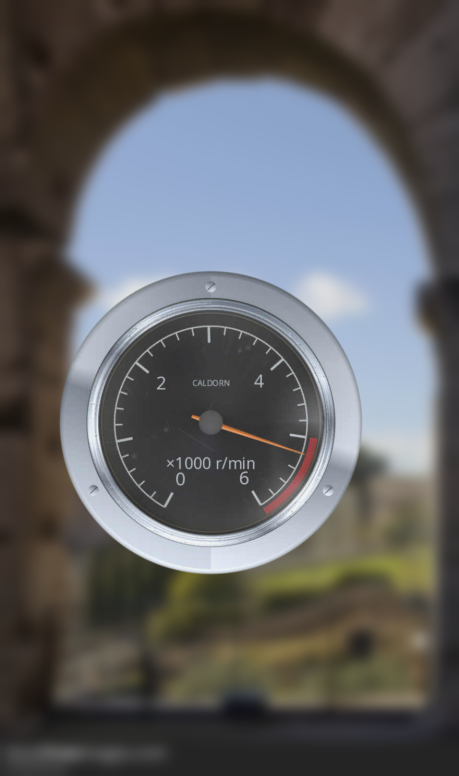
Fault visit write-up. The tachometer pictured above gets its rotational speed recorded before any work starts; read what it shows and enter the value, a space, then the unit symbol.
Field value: 5200 rpm
